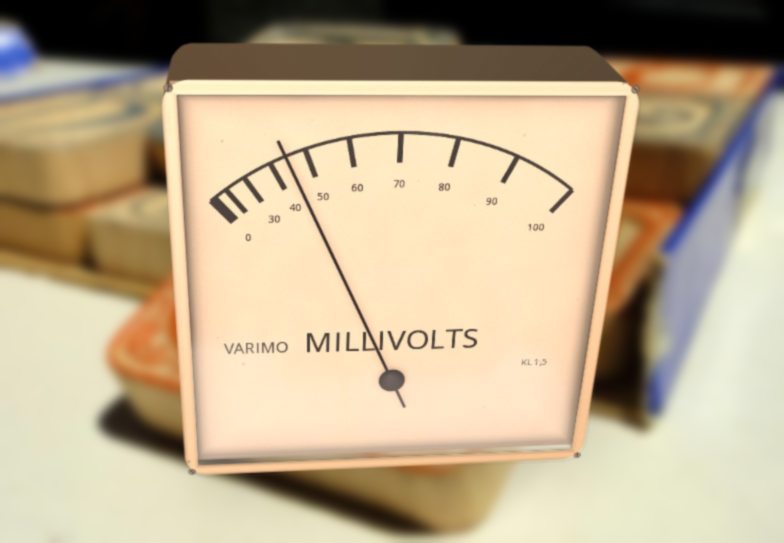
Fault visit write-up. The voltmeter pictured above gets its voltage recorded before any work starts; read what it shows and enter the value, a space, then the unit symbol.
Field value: 45 mV
